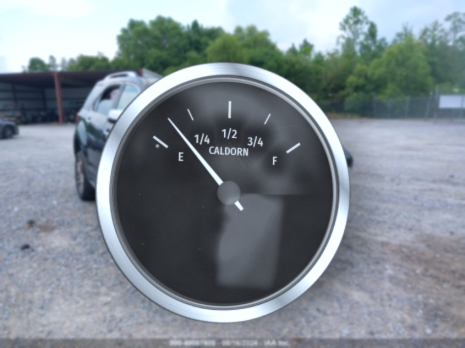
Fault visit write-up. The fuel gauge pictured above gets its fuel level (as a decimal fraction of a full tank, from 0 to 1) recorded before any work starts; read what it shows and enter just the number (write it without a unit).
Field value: 0.125
